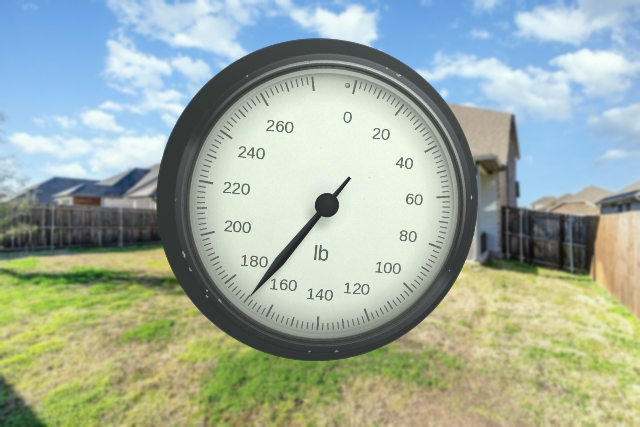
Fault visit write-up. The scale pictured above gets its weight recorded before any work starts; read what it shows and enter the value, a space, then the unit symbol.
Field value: 170 lb
